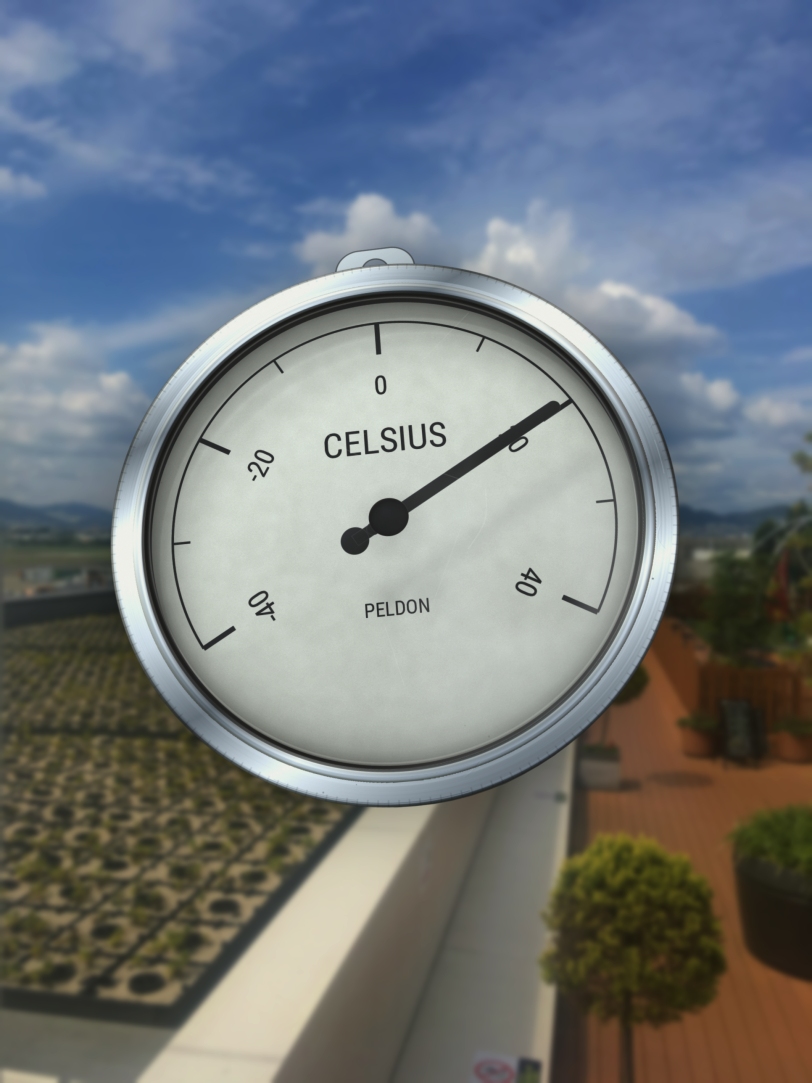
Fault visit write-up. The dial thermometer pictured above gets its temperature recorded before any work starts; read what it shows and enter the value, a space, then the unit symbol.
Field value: 20 °C
